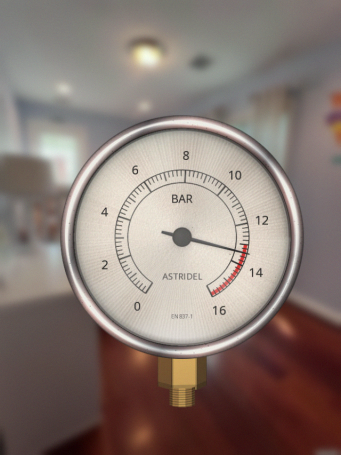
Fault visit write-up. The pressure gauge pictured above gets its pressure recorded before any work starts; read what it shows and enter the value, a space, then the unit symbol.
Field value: 13.4 bar
